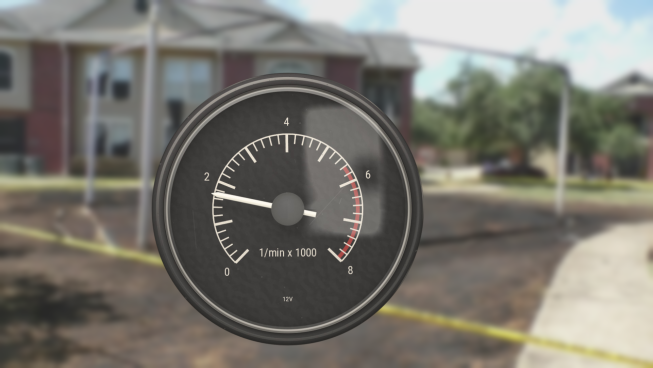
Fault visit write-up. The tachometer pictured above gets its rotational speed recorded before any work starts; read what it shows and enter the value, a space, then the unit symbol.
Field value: 1700 rpm
